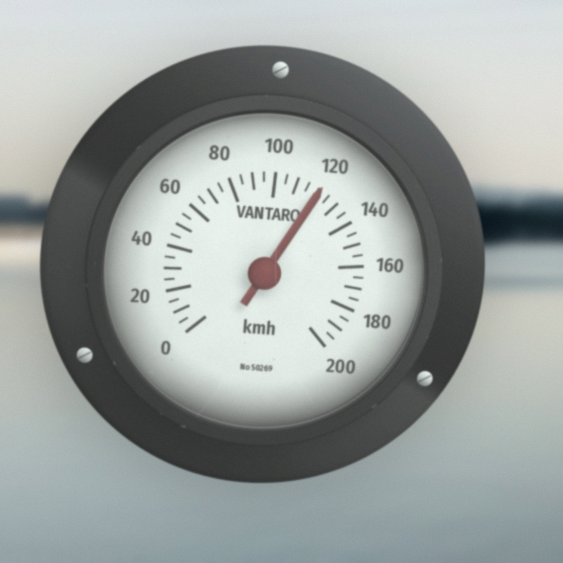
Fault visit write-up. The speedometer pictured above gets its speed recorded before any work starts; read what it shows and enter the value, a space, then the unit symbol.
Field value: 120 km/h
